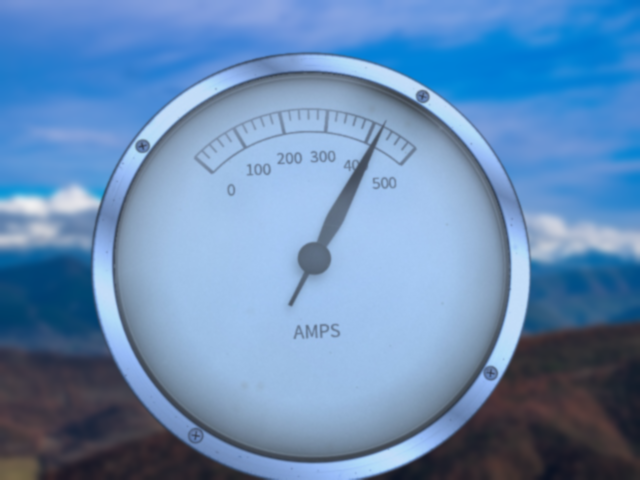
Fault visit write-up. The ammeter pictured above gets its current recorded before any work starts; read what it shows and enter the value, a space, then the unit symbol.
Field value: 420 A
